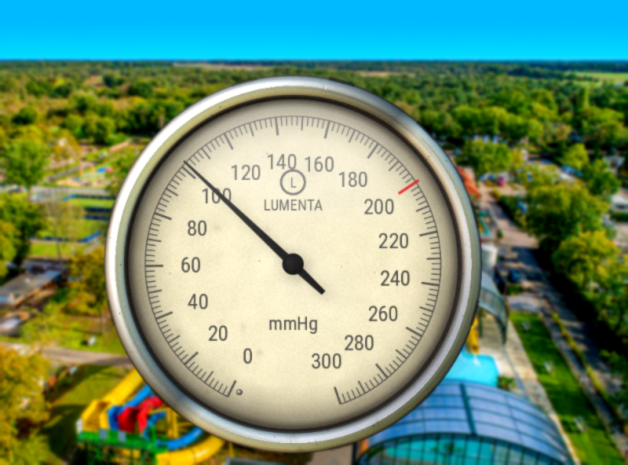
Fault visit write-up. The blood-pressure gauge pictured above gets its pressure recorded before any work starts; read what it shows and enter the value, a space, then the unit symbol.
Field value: 102 mmHg
